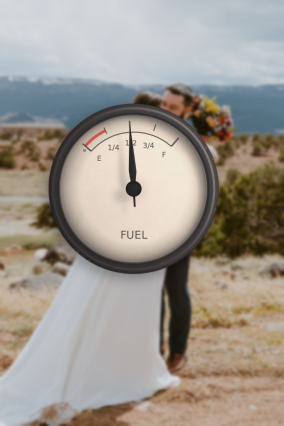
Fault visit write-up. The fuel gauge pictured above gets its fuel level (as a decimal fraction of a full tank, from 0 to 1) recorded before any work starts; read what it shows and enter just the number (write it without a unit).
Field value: 0.5
